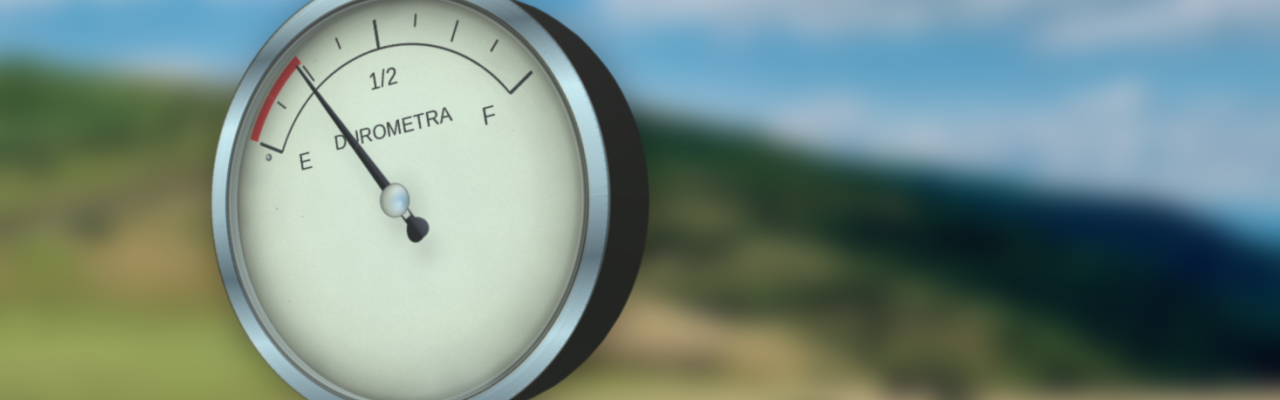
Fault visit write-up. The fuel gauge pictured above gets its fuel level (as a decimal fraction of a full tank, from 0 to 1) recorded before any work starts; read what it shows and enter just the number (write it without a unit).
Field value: 0.25
